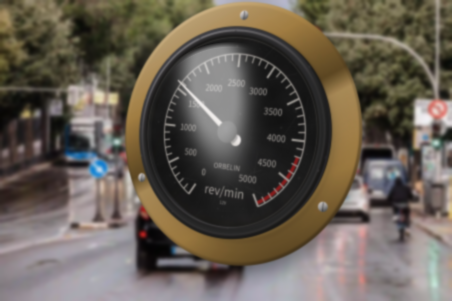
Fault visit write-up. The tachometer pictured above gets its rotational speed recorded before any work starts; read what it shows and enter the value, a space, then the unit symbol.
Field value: 1600 rpm
